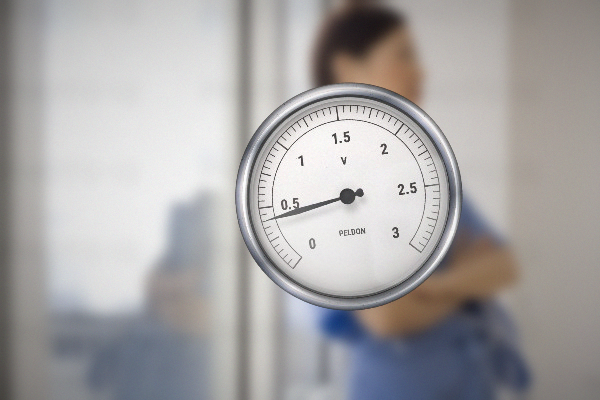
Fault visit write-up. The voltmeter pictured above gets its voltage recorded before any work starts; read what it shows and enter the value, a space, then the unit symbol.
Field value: 0.4 V
